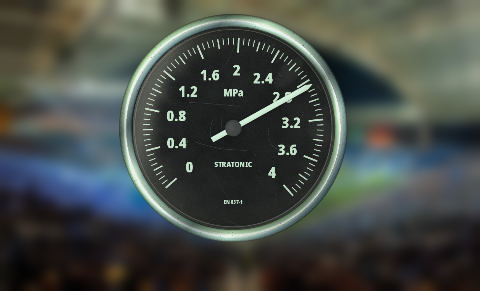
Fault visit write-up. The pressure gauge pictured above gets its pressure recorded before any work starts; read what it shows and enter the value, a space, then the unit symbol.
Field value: 2.85 MPa
